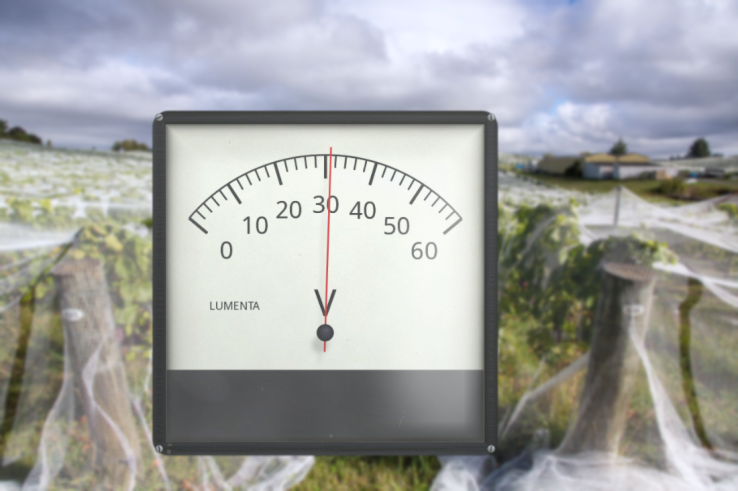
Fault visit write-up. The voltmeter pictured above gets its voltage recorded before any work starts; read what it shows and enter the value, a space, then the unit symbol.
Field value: 31 V
